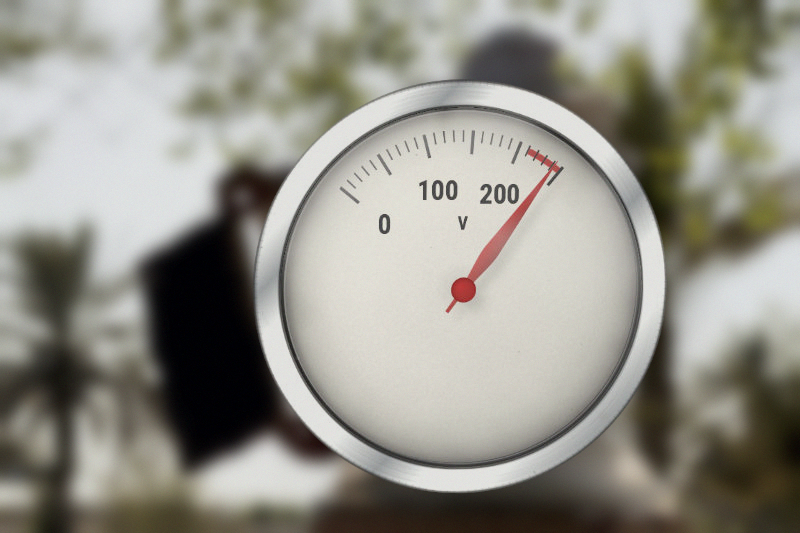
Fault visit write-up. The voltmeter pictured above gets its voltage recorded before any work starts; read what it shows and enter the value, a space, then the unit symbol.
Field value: 240 V
